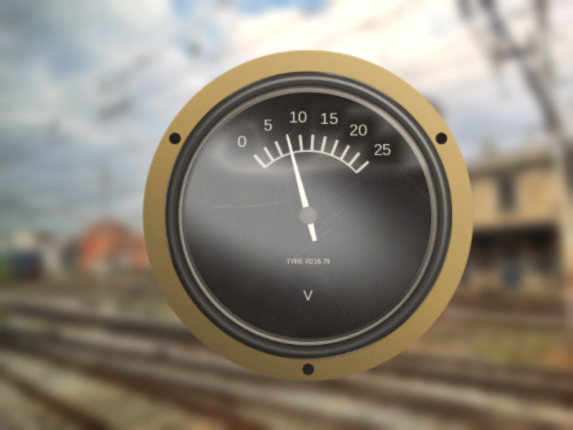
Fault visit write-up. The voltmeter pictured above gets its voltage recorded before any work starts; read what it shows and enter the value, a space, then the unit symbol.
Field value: 7.5 V
